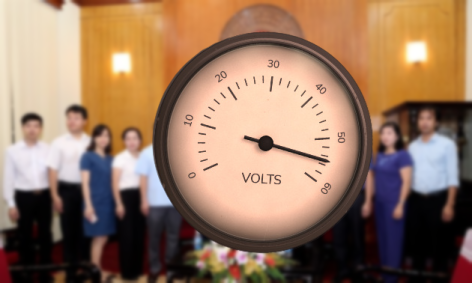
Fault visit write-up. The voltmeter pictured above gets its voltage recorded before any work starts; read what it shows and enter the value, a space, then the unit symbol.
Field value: 55 V
